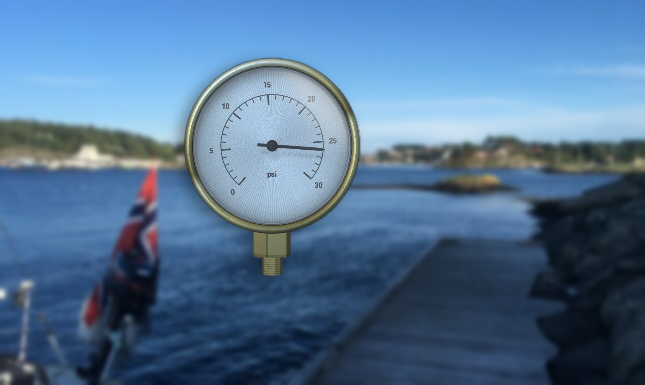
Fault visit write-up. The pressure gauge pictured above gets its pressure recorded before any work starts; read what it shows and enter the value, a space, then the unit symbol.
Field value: 26 psi
